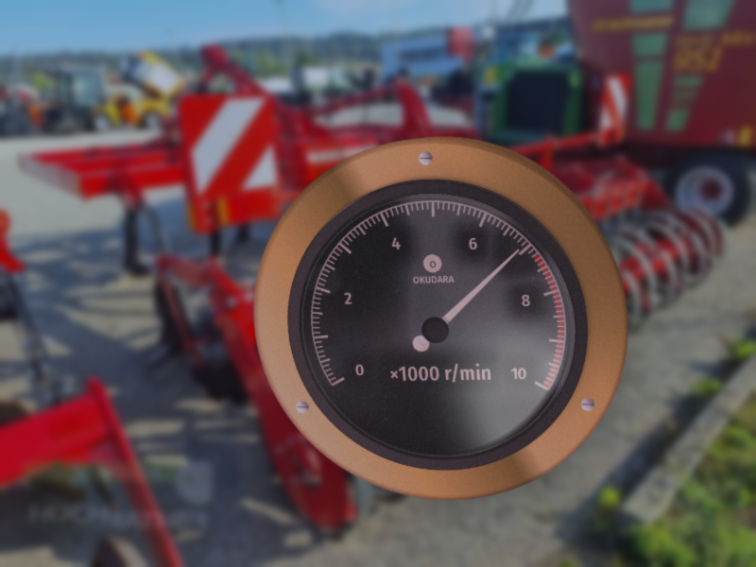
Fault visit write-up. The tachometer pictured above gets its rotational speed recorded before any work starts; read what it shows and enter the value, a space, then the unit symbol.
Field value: 6900 rpm
